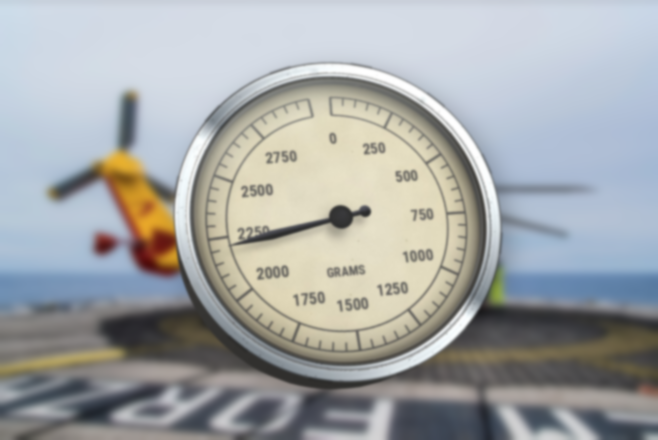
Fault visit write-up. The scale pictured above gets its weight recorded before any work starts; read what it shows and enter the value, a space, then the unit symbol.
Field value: 2200 g
